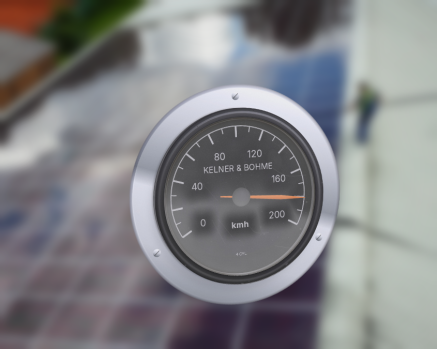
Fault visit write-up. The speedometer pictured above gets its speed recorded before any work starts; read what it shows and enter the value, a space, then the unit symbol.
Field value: 180 km/h
